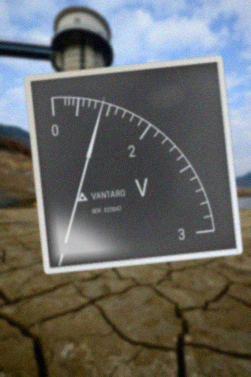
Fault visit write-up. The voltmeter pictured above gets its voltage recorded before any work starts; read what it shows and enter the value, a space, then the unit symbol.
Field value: 1.4 V
